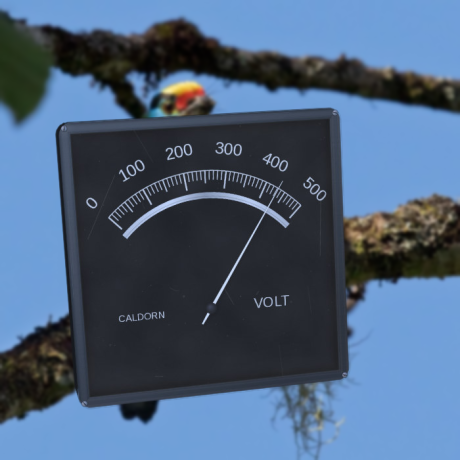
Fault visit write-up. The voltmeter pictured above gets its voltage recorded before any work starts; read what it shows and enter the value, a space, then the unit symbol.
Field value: 430 V
